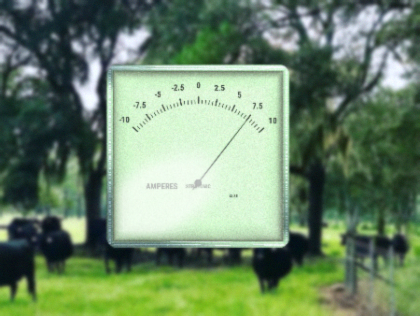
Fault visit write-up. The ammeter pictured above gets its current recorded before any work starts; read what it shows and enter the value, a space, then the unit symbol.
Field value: 7.5 A
